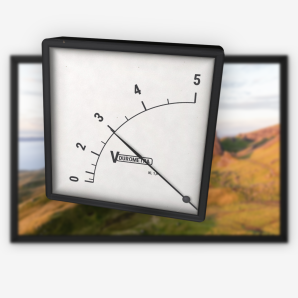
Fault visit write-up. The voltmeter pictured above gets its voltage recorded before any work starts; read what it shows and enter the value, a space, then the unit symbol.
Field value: 3 V
